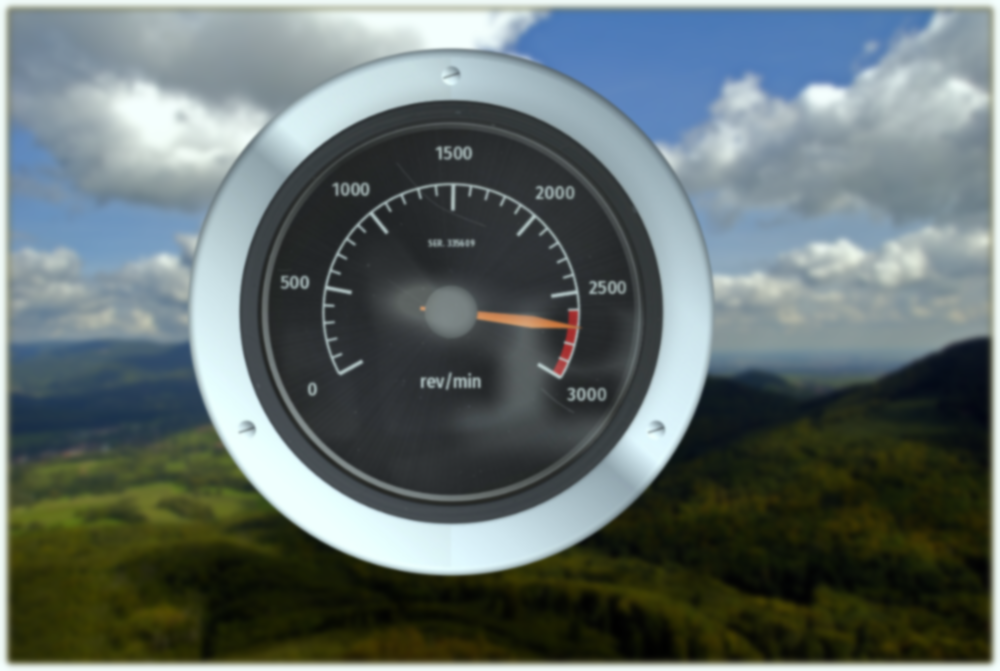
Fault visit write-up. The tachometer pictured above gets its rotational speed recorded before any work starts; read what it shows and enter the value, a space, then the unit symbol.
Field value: 2700 rpm
